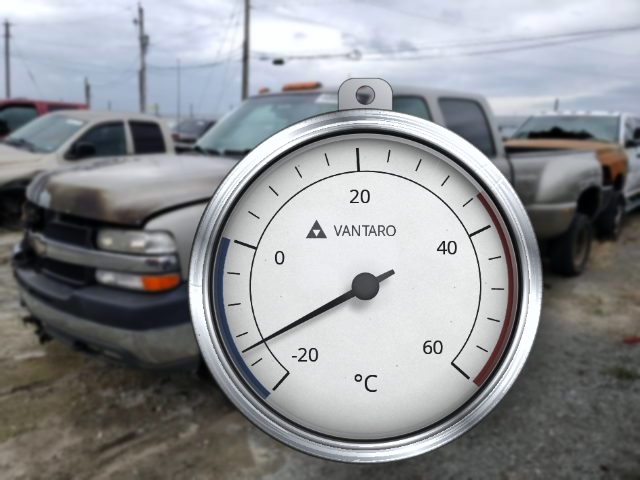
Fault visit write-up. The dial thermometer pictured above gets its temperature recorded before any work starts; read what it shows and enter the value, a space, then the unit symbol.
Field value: -14 °C
